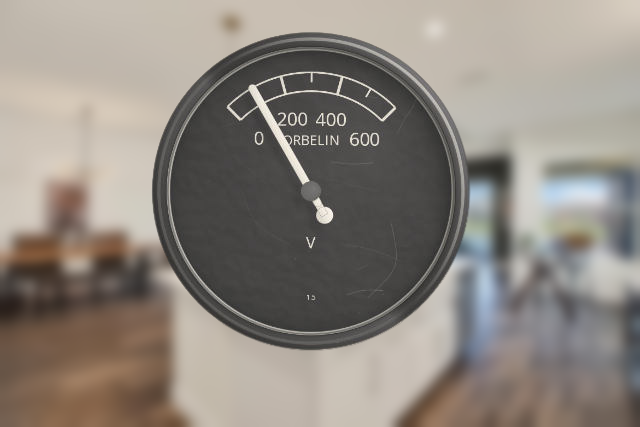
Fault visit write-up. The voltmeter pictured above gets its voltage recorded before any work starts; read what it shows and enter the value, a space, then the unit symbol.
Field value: 100 V
